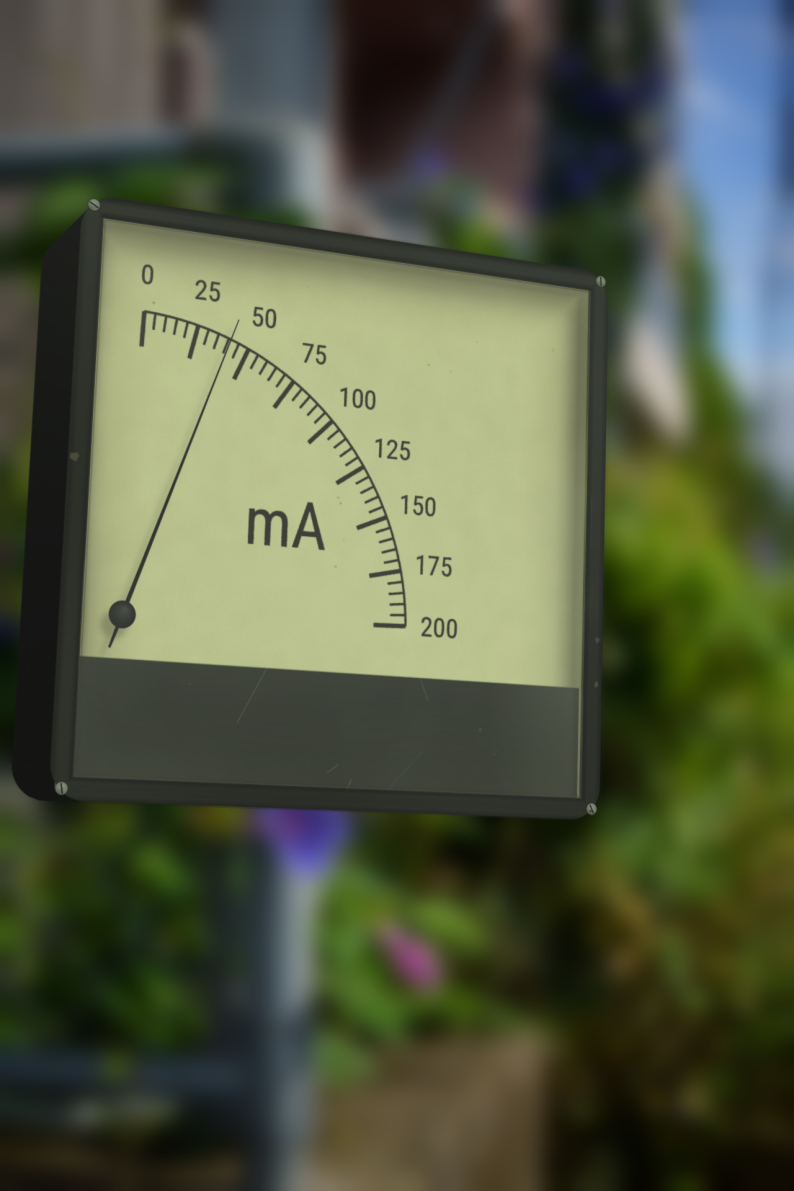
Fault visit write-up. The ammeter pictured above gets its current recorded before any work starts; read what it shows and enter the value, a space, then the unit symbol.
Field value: 40 mA
